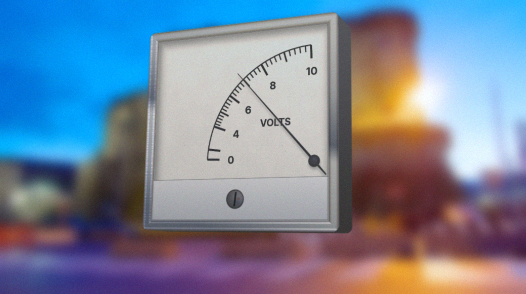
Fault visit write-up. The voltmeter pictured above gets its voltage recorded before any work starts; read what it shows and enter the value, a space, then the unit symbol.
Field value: 7 V
